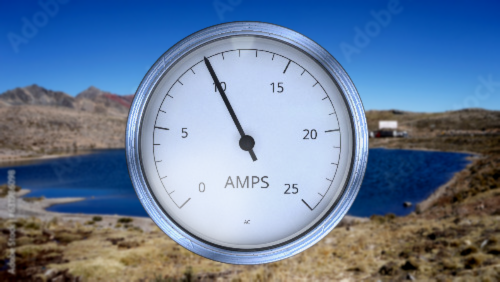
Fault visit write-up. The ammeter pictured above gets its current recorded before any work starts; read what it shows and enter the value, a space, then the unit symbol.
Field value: 10 A
